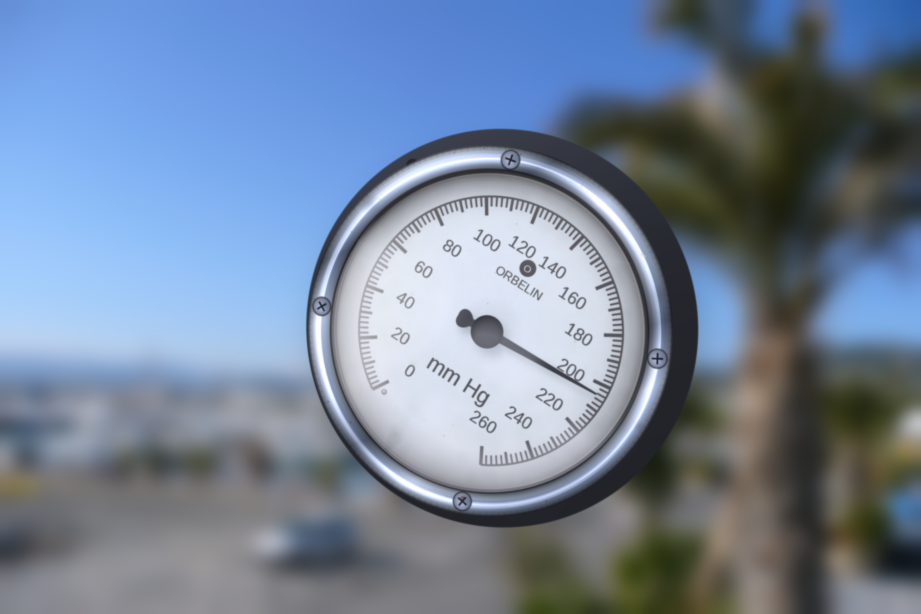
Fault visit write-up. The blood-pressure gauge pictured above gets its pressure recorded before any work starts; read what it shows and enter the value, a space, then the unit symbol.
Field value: 204 mmHg
